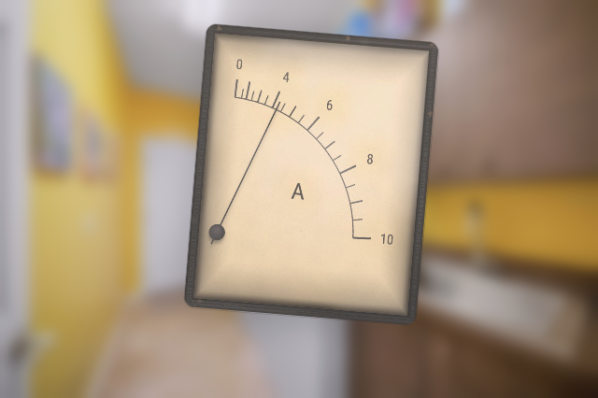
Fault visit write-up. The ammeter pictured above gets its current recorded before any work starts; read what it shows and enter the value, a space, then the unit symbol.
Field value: 4.25 A
